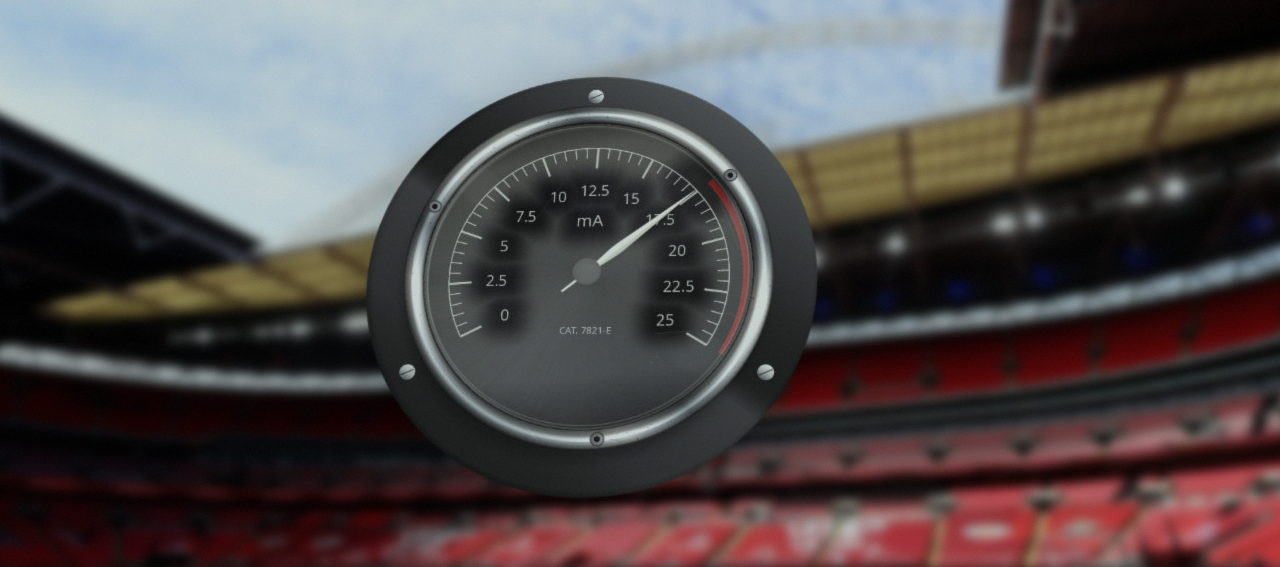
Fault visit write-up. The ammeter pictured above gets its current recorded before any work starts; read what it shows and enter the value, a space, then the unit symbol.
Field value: 17.5 mA
